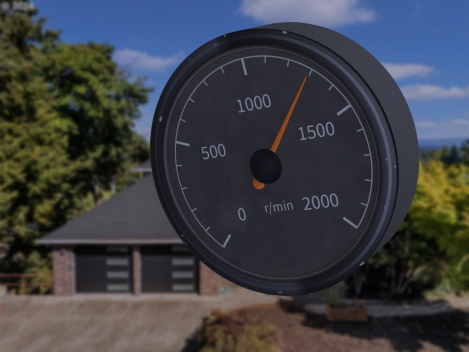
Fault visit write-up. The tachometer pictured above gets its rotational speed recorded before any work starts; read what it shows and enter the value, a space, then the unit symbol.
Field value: 1300 rpm
